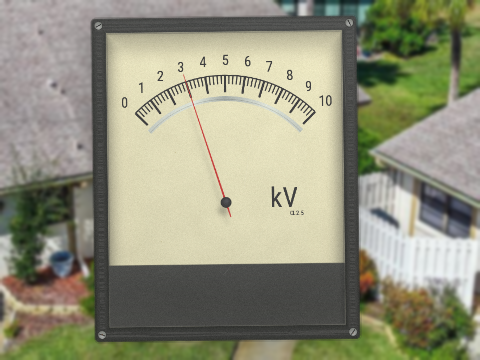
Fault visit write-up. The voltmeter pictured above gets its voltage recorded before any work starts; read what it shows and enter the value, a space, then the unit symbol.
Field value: 3 kV
